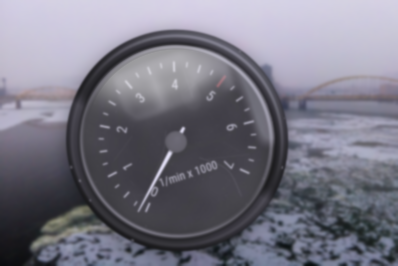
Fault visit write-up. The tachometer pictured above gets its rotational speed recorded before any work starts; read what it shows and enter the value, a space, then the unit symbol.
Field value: 125 rpm
